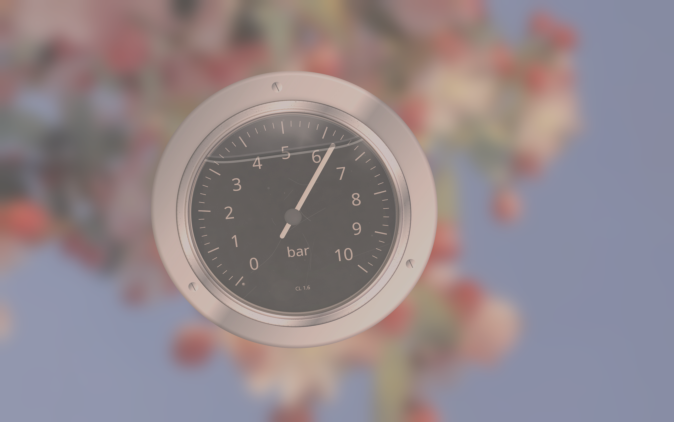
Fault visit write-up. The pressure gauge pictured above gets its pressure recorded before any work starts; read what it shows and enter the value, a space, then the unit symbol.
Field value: 6.3 bar
